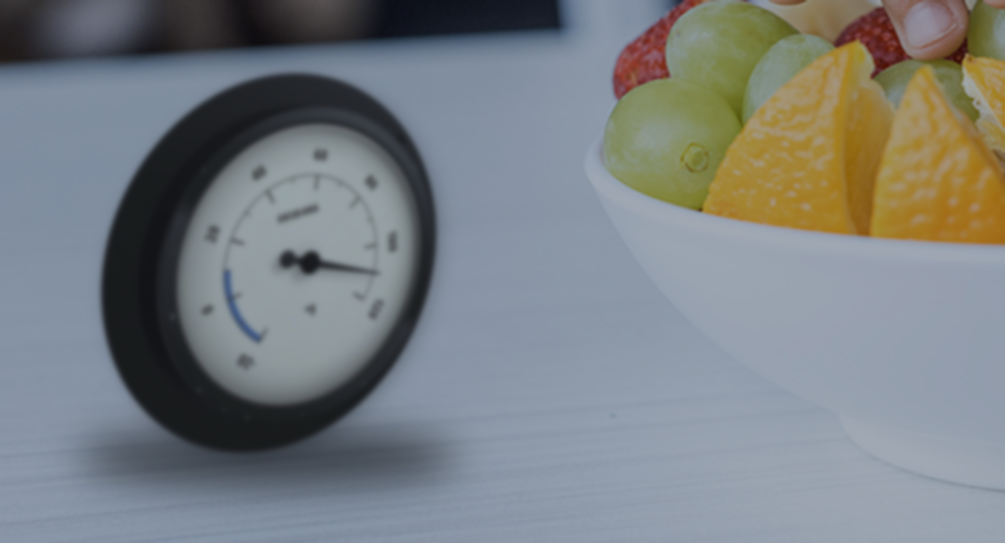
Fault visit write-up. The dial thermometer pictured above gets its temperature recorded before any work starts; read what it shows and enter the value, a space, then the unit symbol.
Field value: 110 °F
